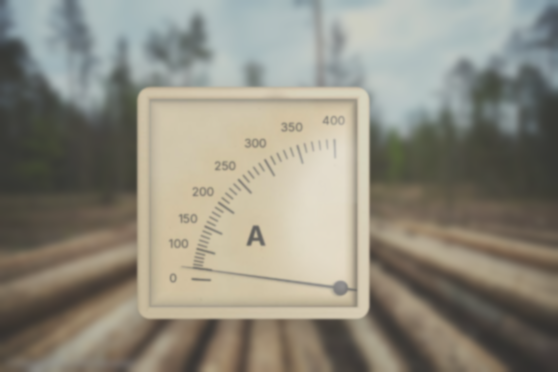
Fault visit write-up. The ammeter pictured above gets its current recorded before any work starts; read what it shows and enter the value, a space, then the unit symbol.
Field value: 50 A
